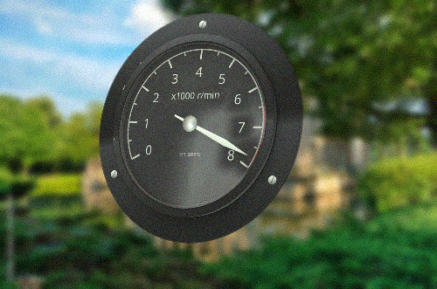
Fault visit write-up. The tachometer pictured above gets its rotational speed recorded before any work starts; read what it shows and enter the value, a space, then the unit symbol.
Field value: 7750 rpm
